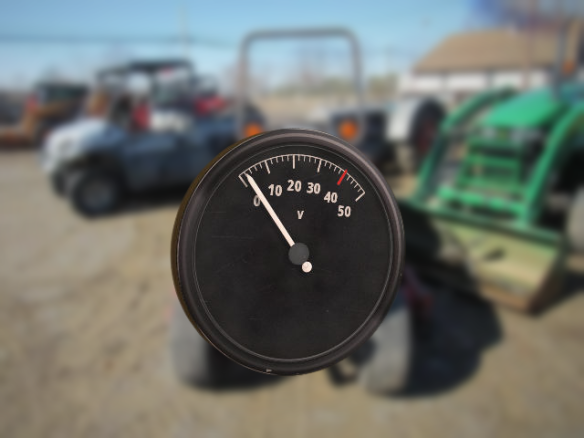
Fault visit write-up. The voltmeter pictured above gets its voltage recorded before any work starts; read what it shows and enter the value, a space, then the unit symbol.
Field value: 2 V
